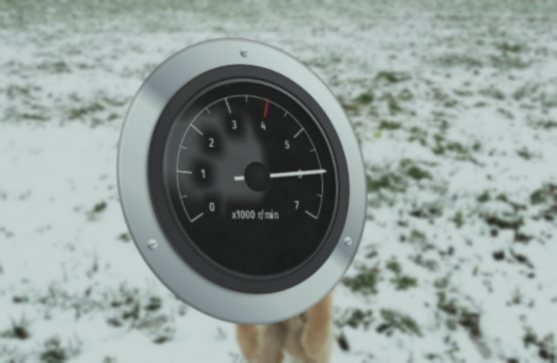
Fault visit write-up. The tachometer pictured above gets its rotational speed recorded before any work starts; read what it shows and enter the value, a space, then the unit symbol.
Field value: 6000 rpm
